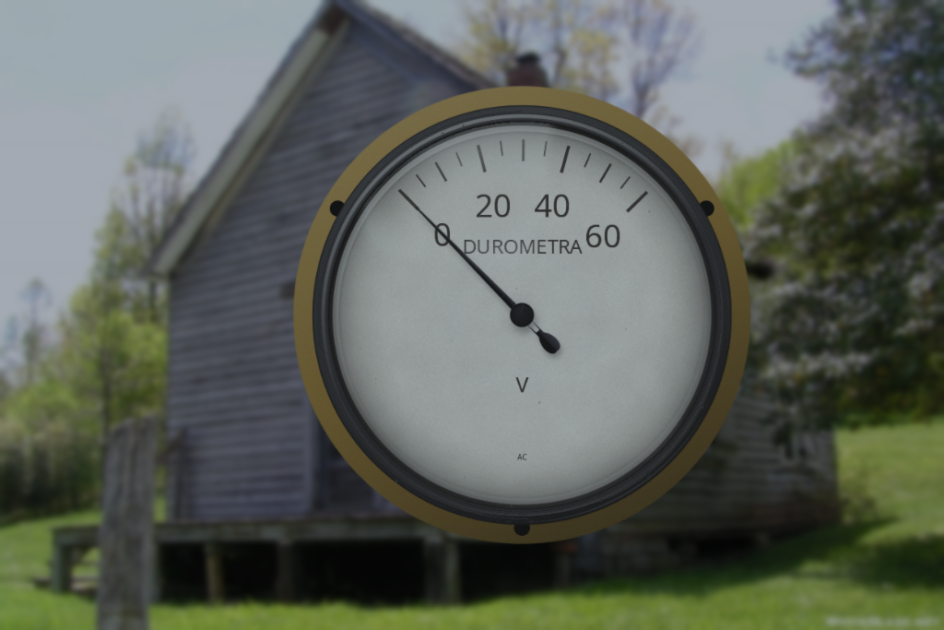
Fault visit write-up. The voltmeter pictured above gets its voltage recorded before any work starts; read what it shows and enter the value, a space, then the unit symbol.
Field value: 0 V
